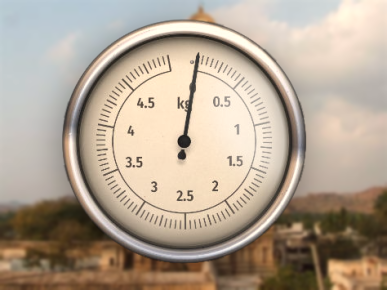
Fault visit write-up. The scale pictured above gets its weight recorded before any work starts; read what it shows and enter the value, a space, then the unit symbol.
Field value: 0 kg
